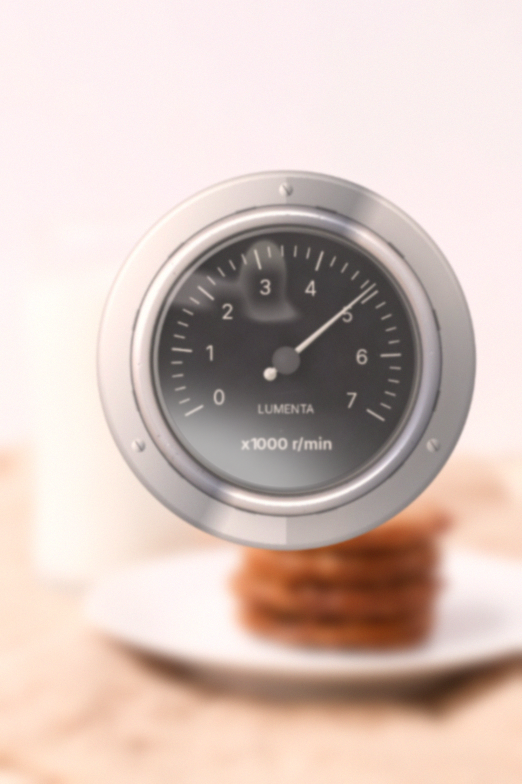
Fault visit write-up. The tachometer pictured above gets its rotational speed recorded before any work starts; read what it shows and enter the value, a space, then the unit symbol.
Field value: 4900 rpm
